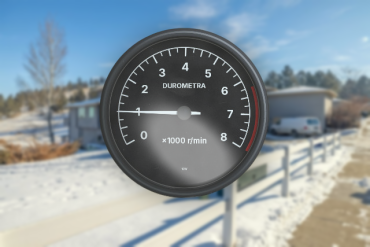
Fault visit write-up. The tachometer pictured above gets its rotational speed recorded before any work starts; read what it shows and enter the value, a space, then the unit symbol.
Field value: 1000 rpm
